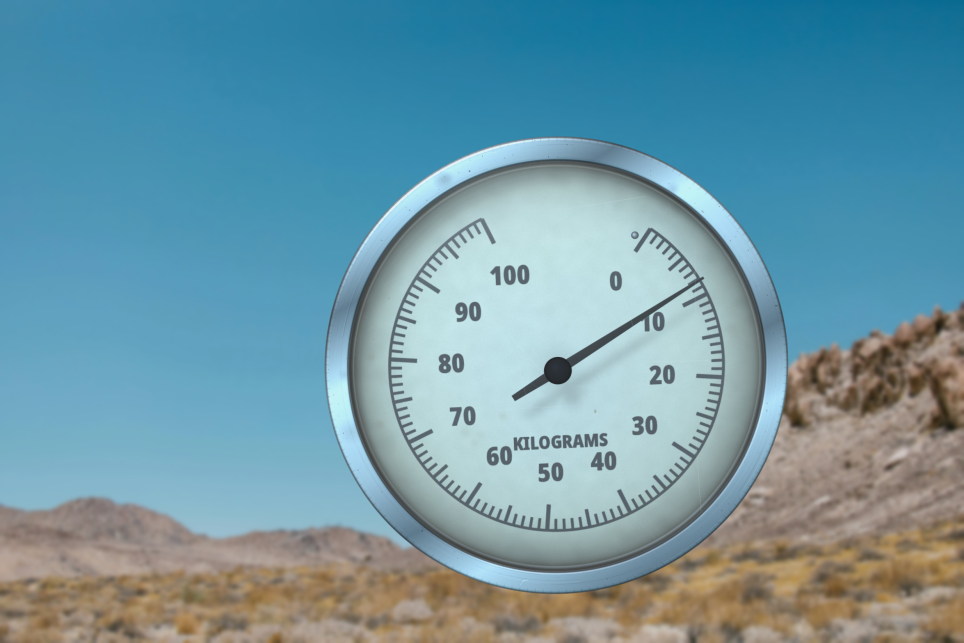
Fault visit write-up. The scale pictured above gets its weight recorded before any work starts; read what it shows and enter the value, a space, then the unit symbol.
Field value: 8 kg
